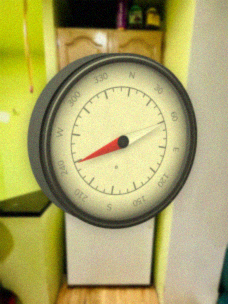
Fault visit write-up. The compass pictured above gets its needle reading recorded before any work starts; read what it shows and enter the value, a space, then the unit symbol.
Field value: 240 °
